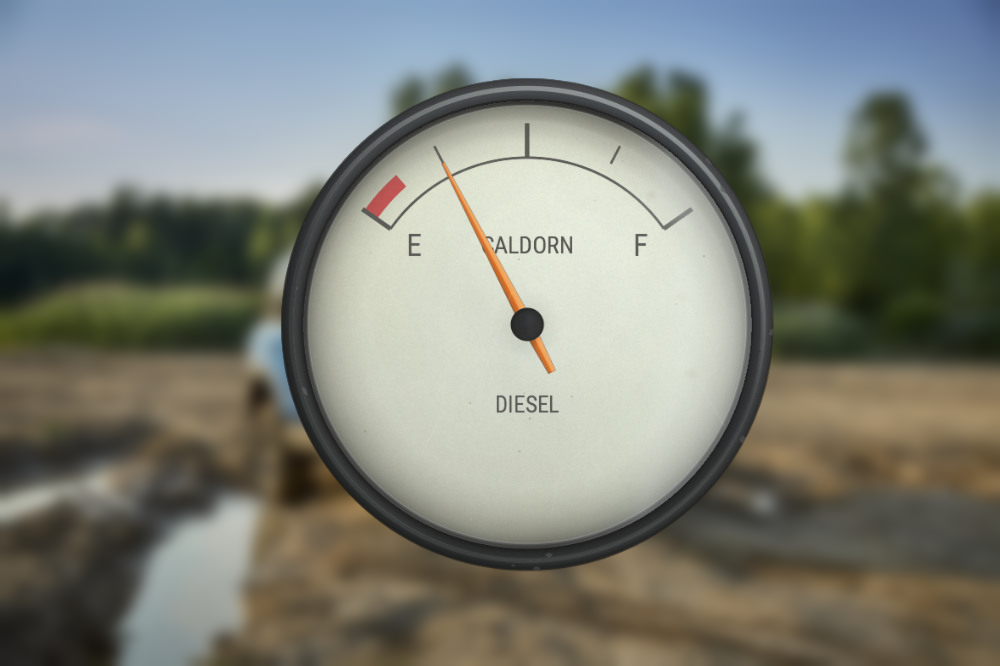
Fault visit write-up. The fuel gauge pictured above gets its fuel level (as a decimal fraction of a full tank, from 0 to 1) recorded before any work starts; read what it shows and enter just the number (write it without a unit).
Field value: 0.25
